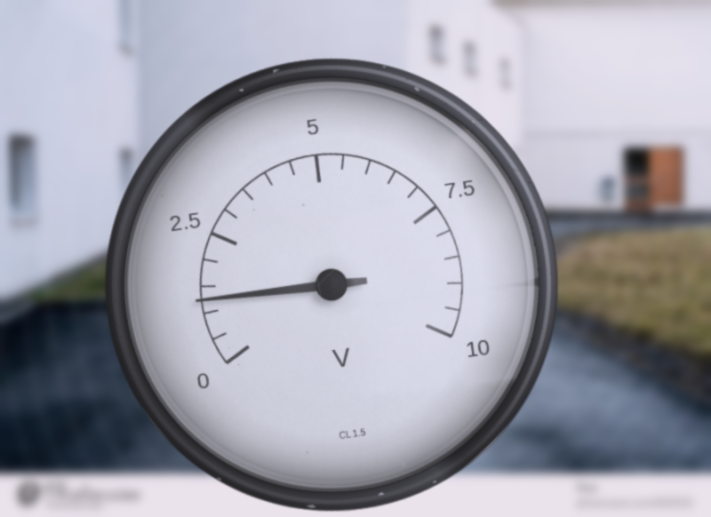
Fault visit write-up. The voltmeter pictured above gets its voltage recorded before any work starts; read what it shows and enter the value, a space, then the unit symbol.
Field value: 1.25 V
